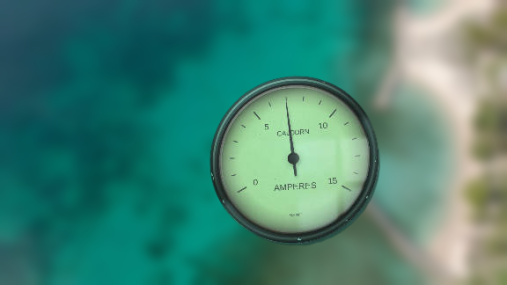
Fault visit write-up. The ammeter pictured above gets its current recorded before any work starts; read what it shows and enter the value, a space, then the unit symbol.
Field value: 7 A
